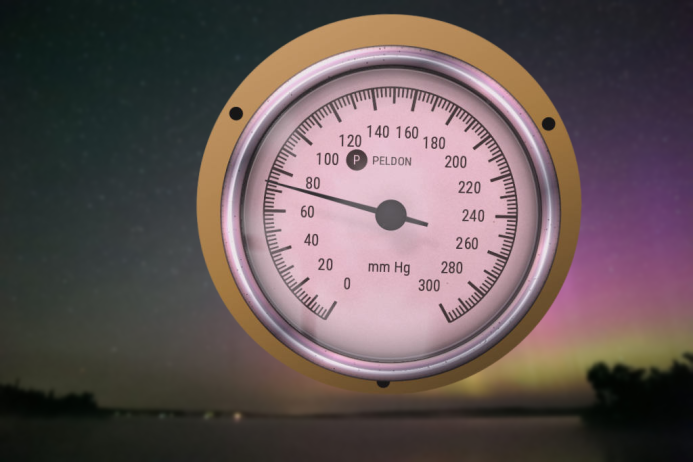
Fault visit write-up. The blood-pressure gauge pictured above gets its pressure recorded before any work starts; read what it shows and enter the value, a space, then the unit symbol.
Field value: 74 mmHg
